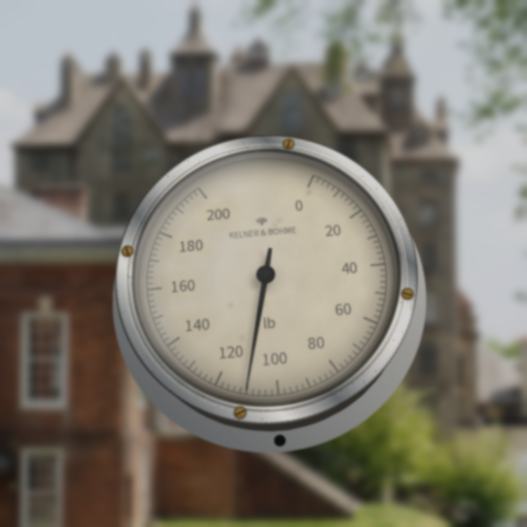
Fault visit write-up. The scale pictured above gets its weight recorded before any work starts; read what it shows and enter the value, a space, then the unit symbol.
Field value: 110 lb
